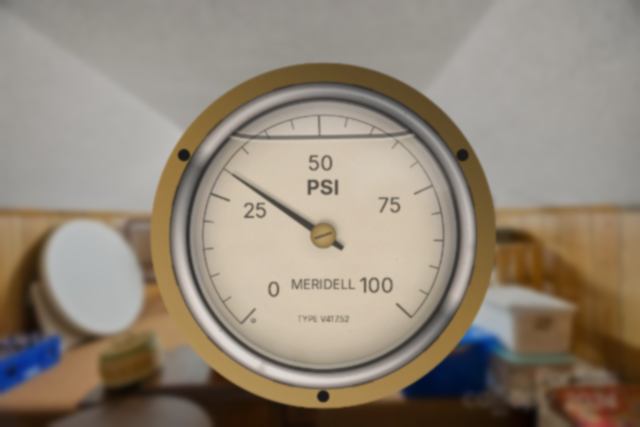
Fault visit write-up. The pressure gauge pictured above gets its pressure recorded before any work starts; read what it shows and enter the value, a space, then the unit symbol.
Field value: 30 psi
